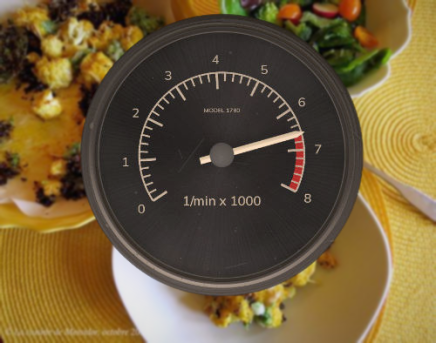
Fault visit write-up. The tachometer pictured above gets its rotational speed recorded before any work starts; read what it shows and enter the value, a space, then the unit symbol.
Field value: 6600 rpm
